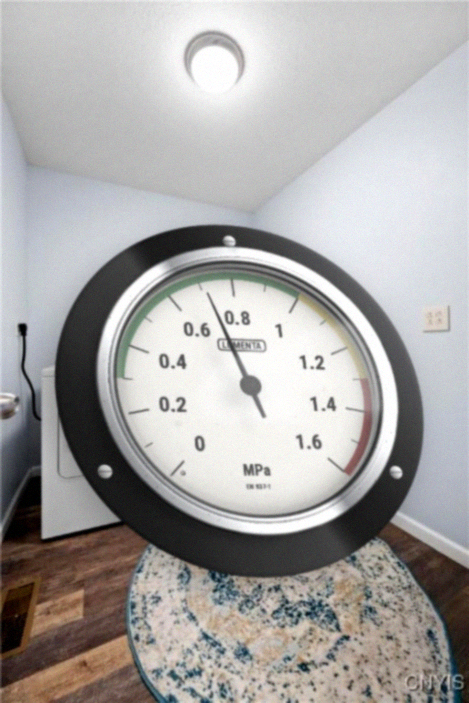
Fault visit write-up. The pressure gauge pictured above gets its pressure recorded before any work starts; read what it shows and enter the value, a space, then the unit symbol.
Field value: 0.7 MPa
